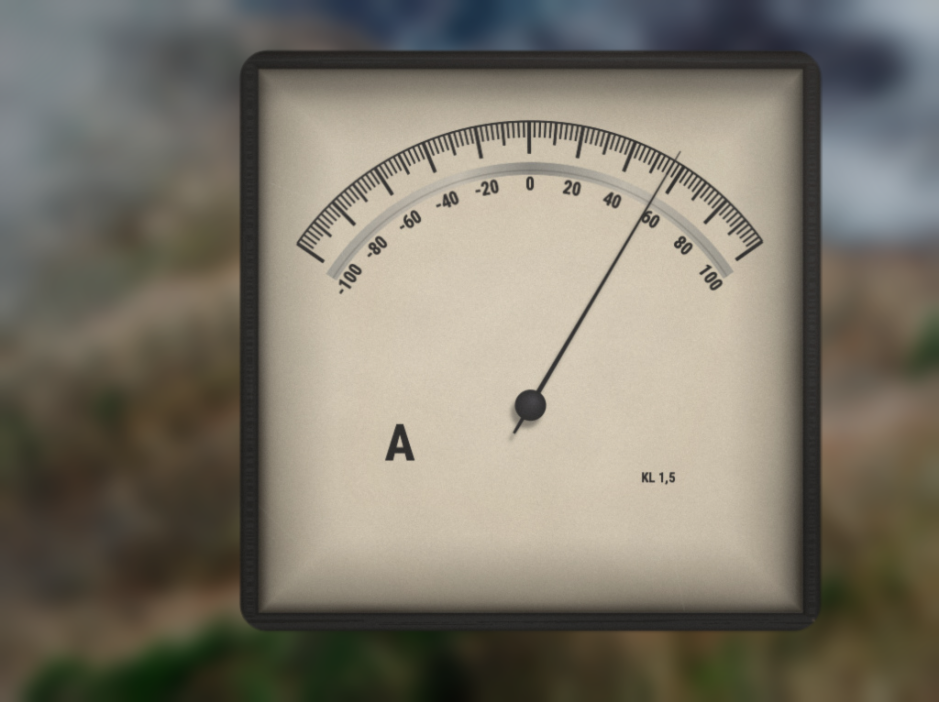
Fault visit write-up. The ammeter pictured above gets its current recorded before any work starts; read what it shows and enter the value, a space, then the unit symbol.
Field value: 56 A
